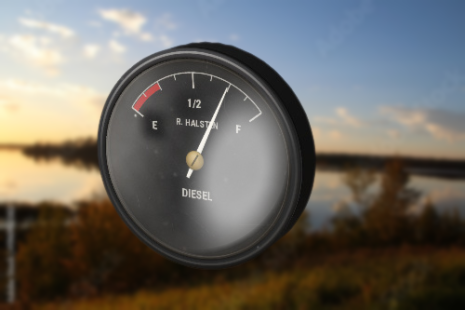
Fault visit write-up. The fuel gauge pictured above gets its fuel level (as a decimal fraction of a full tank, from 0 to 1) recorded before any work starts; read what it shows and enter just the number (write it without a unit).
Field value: 0.75
